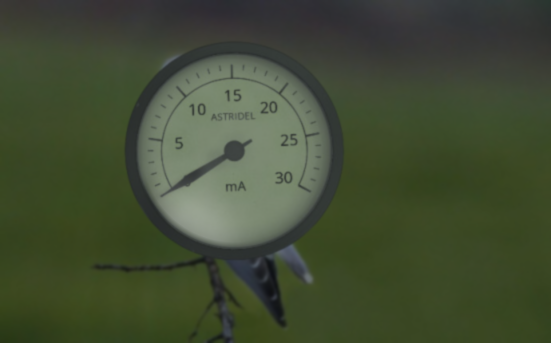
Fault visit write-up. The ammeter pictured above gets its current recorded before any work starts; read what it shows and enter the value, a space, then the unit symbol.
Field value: 0 mA
